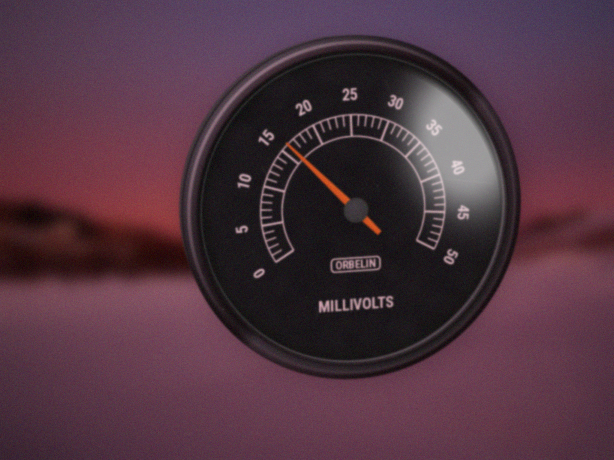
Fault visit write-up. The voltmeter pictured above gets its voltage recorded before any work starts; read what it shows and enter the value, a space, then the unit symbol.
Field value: 16 mV
